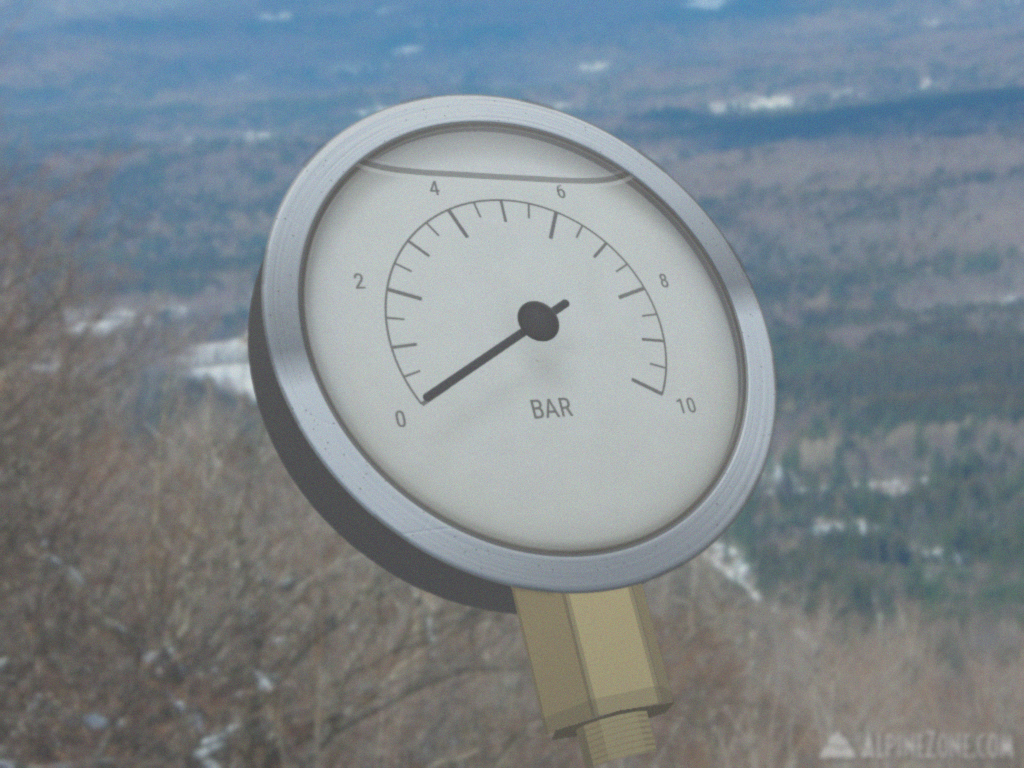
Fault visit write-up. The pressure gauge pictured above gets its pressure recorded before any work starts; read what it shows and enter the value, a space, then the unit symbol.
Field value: 0 bar
